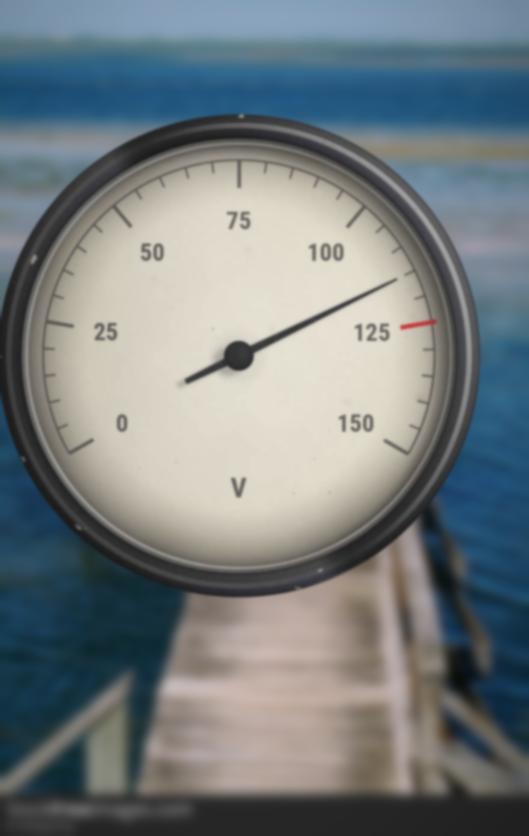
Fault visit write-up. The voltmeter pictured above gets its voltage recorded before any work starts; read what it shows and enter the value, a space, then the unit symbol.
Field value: 115 V
